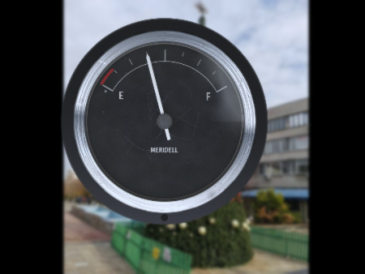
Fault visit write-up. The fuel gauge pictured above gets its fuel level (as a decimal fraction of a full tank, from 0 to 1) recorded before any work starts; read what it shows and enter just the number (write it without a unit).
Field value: 0.375
